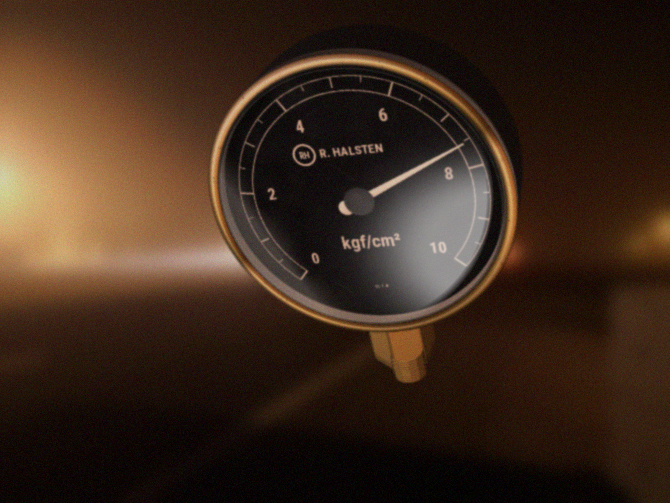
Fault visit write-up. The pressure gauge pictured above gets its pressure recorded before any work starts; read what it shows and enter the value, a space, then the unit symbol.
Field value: 7.5 kg/cm²
